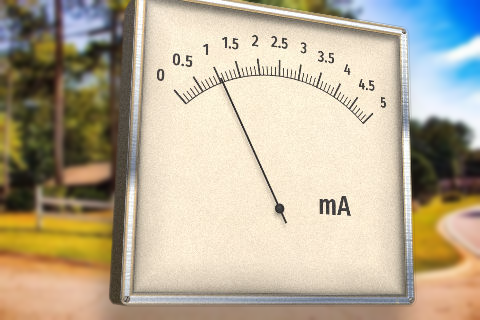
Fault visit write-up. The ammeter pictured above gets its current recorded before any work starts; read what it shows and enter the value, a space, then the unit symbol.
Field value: 1 mA
